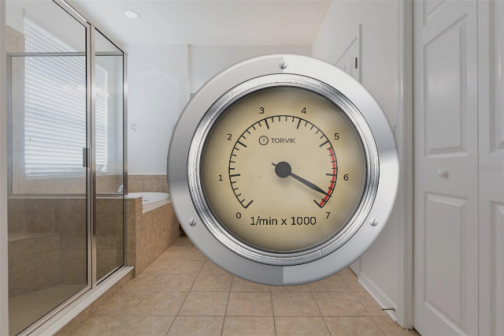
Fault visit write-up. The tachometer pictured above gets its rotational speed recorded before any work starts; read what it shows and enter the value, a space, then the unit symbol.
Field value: 6600 rpm
